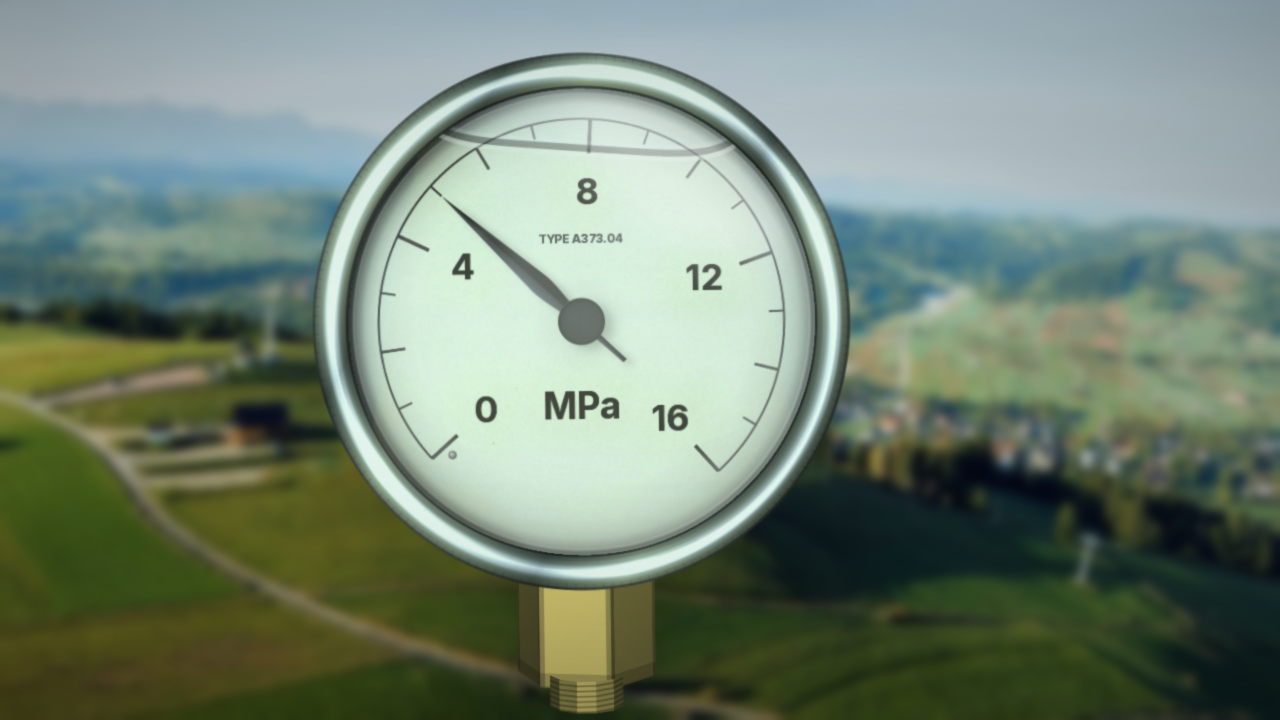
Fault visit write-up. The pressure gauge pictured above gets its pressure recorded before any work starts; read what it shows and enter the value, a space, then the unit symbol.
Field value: 5 MPa
